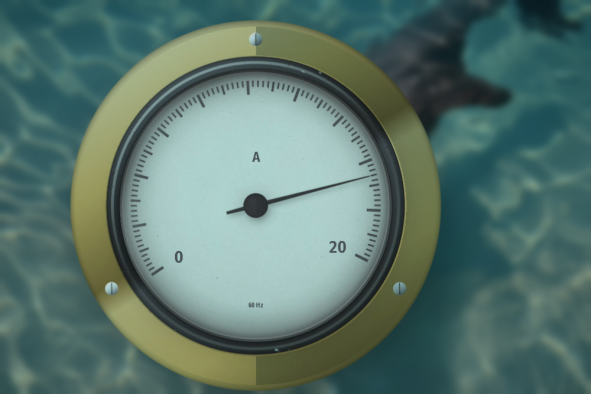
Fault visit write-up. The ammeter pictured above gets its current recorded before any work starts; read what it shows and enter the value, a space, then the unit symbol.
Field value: 16.6 A
